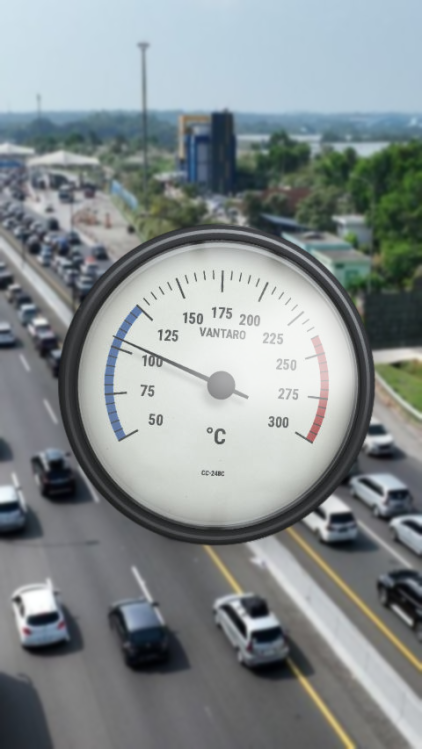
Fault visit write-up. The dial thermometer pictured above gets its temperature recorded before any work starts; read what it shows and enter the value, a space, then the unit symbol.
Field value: 105 °C
